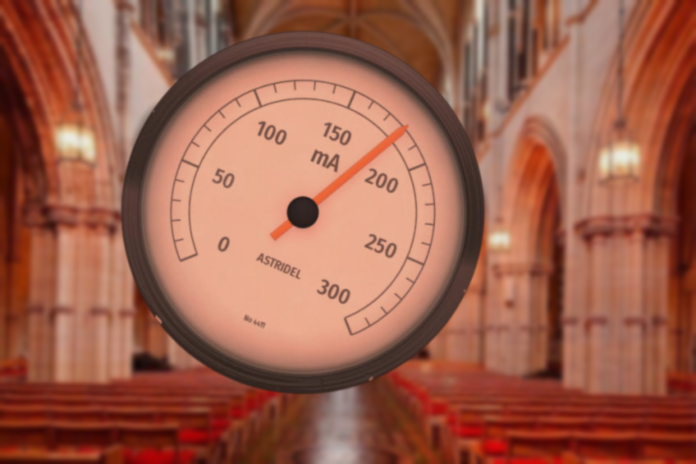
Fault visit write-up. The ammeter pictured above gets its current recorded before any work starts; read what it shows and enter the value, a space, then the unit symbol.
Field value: 180 mA
